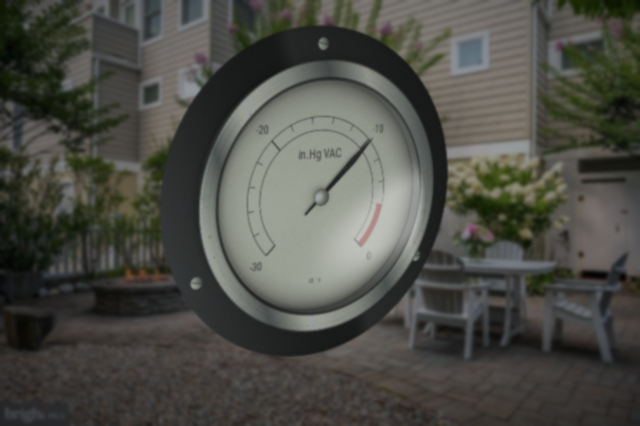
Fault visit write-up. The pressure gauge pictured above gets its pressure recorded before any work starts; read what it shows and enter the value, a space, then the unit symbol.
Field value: -10 inHg
